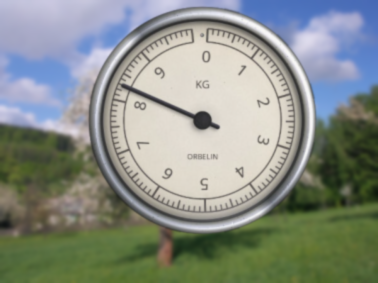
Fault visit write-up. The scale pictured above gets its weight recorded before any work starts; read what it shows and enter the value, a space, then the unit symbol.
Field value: 8.3 kg
